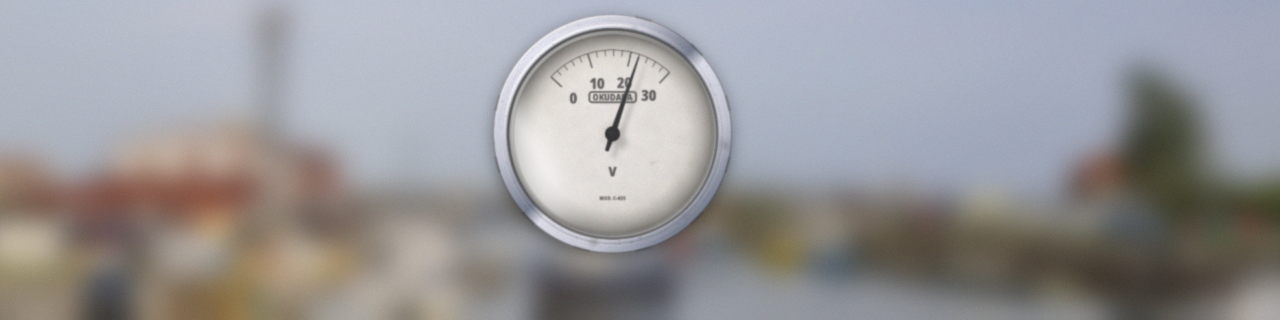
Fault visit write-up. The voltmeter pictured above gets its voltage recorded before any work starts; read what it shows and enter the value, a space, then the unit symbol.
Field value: 22 V
